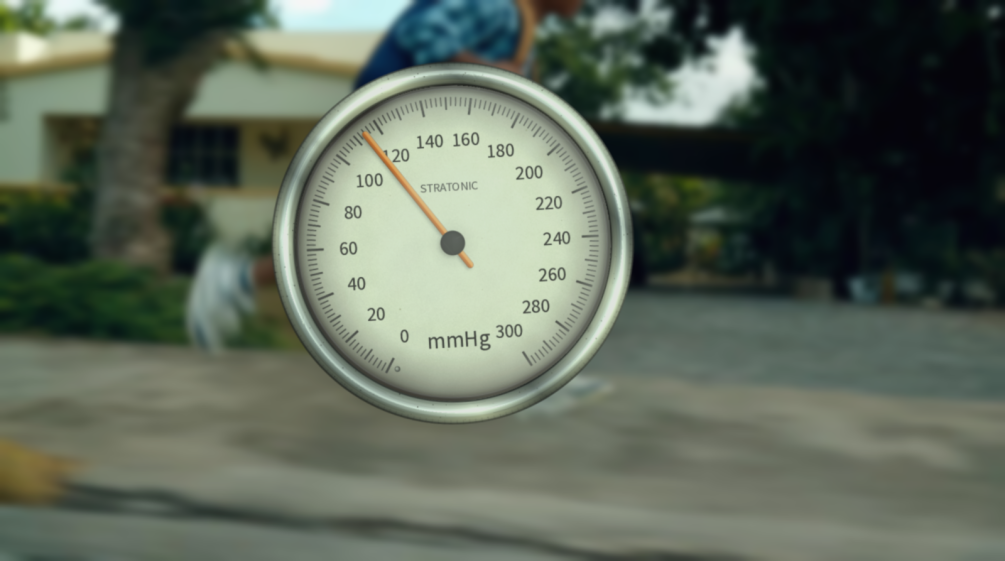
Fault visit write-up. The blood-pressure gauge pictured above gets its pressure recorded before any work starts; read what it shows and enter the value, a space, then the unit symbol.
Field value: 114 mmHg
